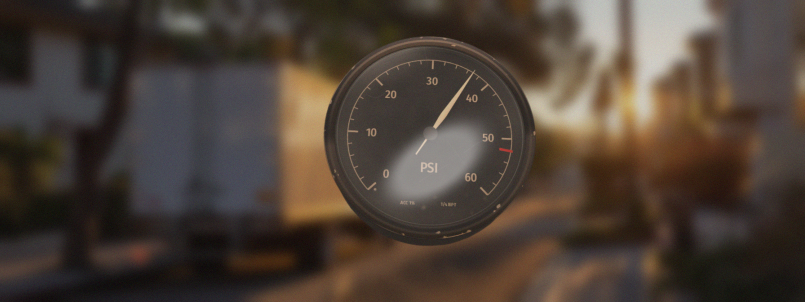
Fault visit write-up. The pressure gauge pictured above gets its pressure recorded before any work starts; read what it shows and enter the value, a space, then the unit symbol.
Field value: 37 psi
